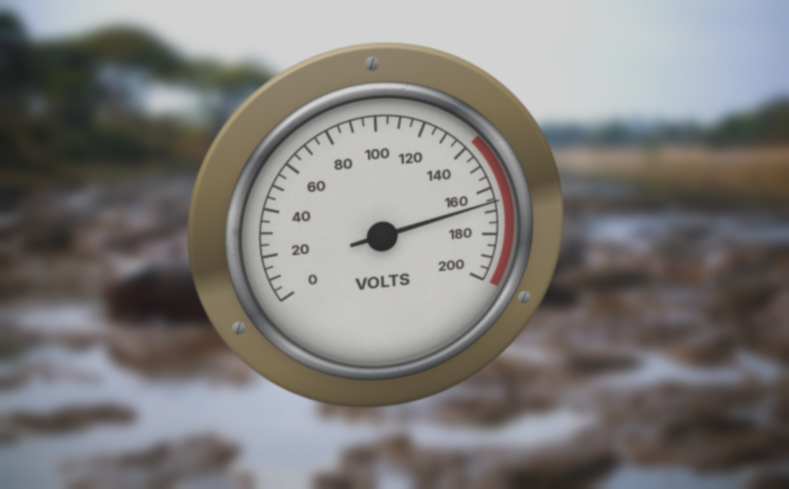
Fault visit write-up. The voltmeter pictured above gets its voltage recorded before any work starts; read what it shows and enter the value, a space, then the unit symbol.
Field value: 165 V
